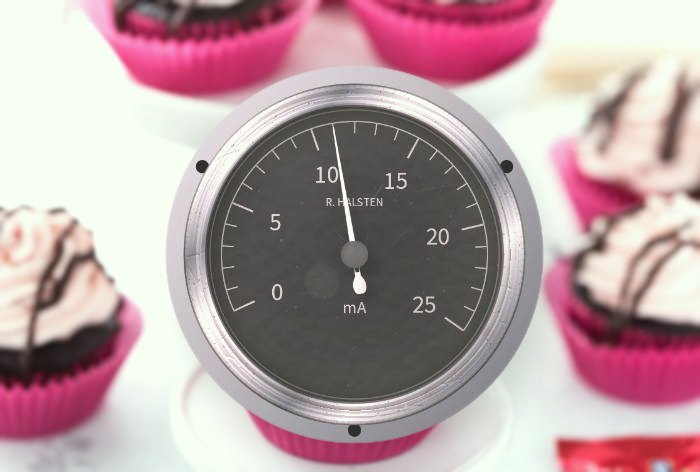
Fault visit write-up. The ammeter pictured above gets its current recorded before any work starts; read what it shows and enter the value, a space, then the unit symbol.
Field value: 11 mA
